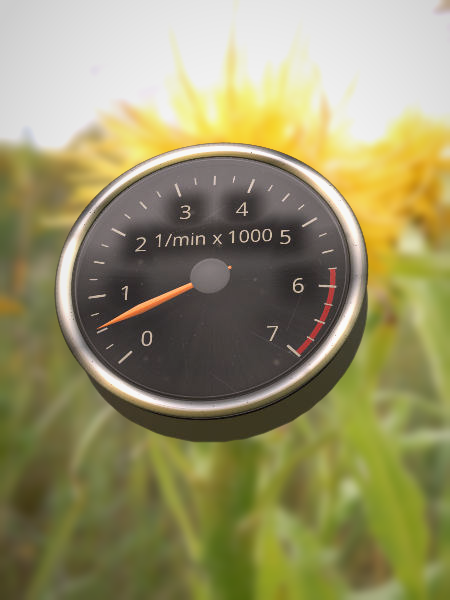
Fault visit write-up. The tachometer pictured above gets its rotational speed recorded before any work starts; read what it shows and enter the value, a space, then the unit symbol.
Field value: 500 rpm
